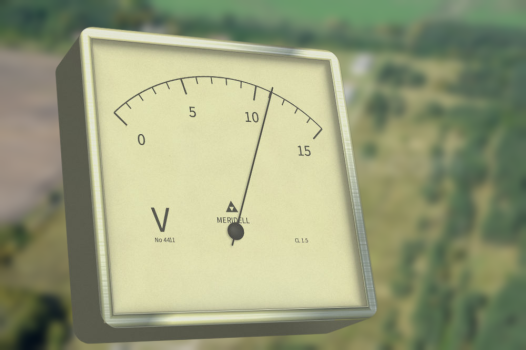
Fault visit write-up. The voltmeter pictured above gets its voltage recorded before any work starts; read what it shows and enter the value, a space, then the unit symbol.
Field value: 11 V
